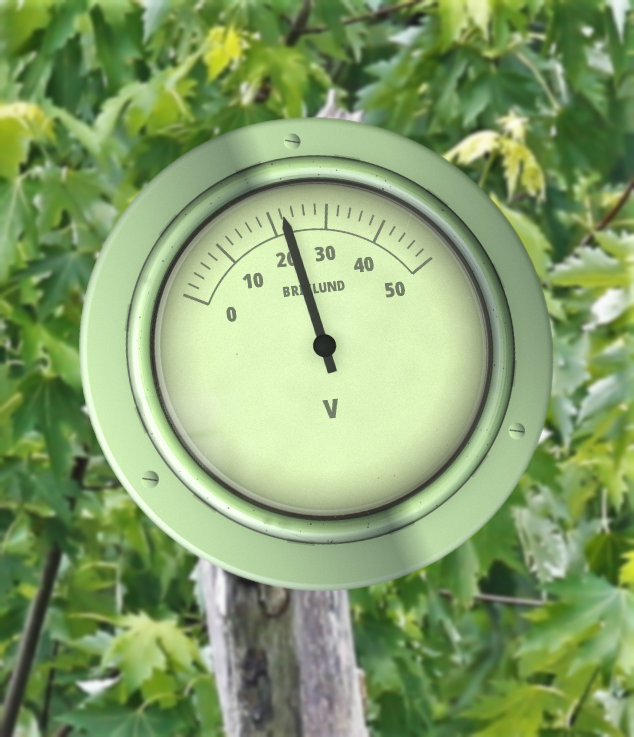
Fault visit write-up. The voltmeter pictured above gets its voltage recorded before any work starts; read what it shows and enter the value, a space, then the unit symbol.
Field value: 22 V
